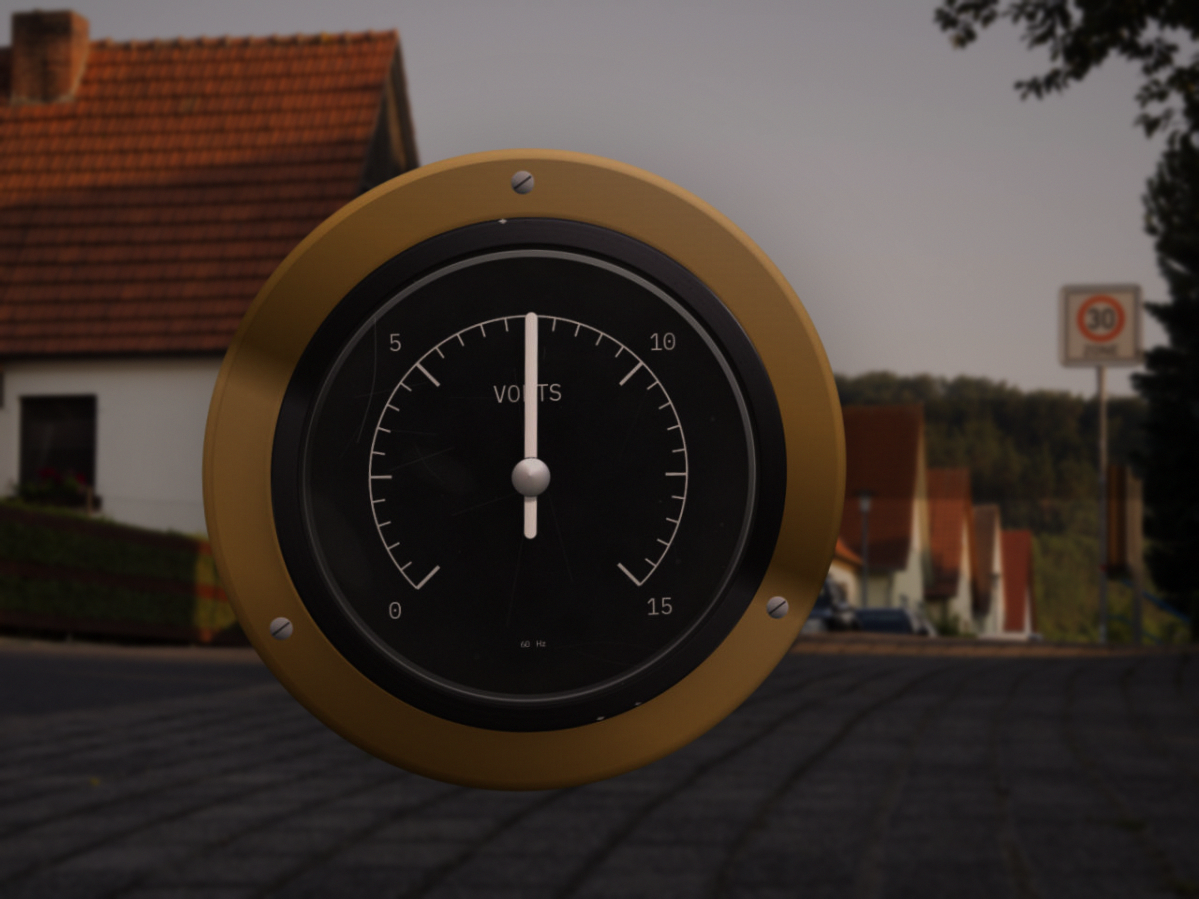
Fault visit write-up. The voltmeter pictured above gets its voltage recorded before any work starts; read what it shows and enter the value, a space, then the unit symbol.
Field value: 7.5 V
